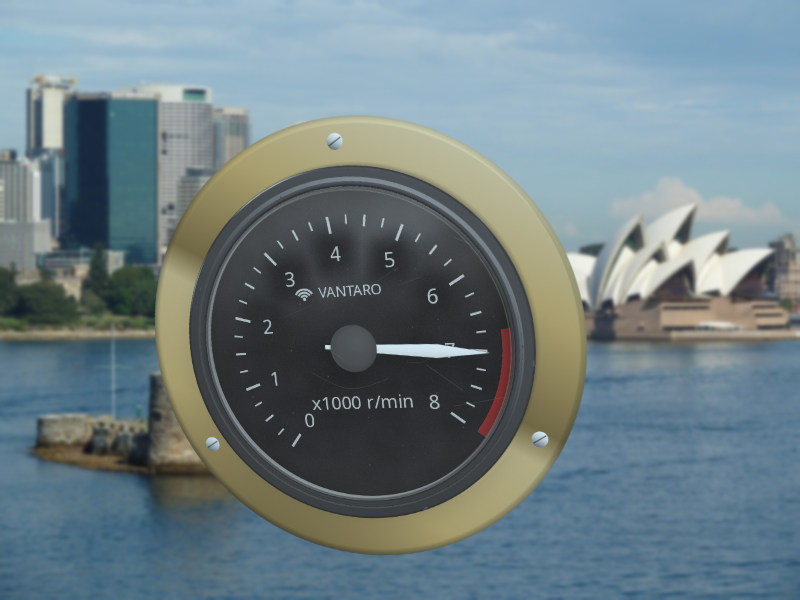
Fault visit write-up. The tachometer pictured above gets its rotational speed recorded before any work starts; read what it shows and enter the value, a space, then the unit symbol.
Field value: 7000 rpm
